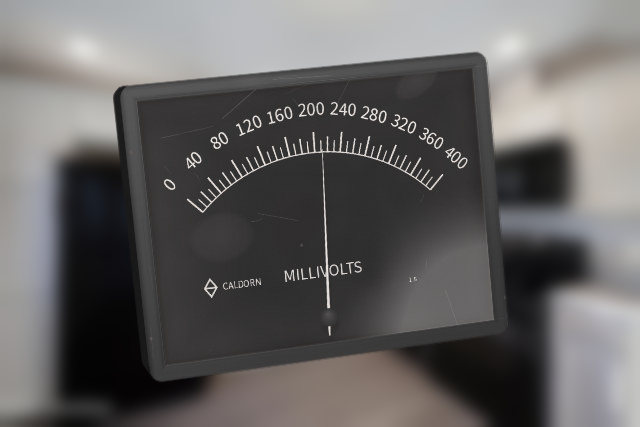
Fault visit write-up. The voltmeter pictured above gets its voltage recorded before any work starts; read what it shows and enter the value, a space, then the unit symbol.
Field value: 210 mV
